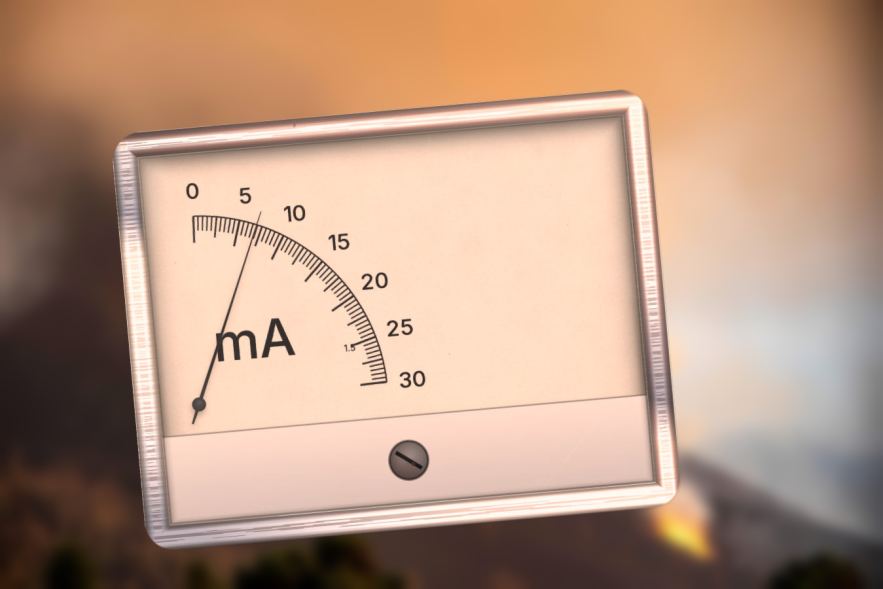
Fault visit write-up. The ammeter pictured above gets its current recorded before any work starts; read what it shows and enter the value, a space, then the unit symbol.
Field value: 7 mA
